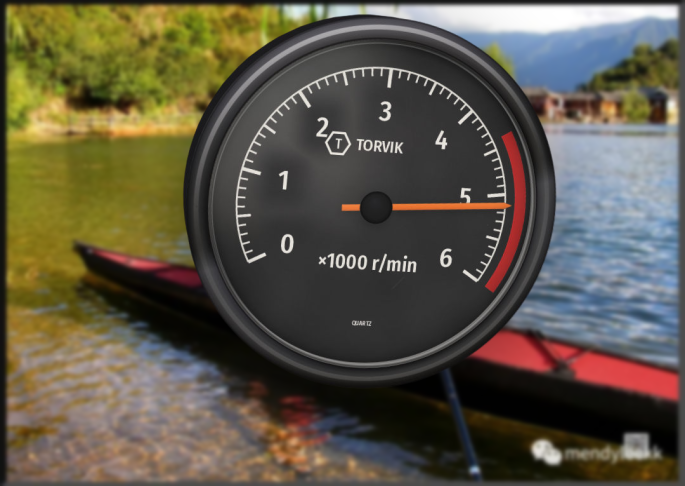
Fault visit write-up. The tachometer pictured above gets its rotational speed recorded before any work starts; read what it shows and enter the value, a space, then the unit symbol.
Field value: 5100 rpm
